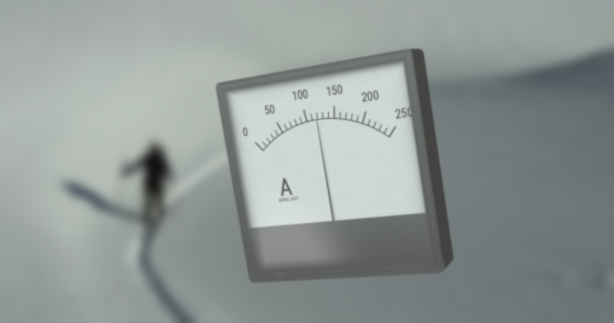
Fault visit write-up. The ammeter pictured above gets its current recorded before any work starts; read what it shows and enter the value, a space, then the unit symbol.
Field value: 120 A
